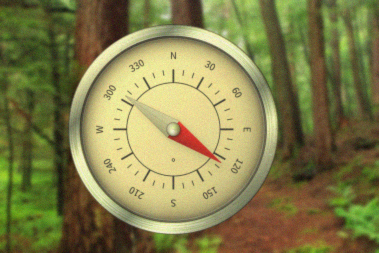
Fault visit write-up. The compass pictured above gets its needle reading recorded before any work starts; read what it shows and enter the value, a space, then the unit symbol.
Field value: 125 °
